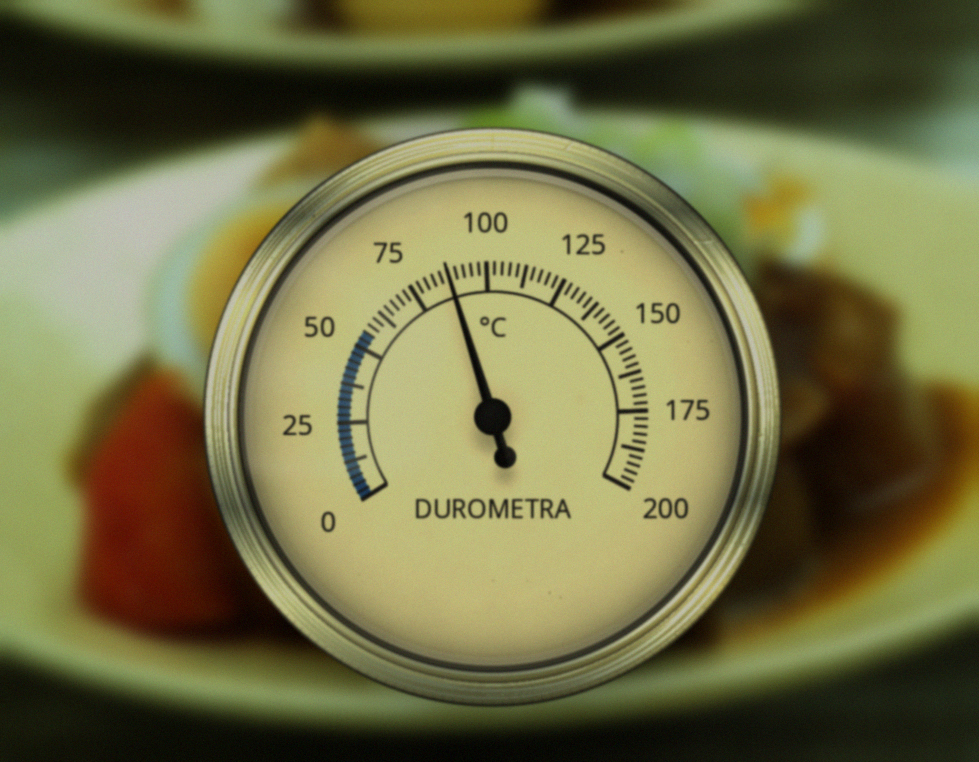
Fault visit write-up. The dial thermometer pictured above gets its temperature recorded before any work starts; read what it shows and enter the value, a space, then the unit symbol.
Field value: 87.5 °C
